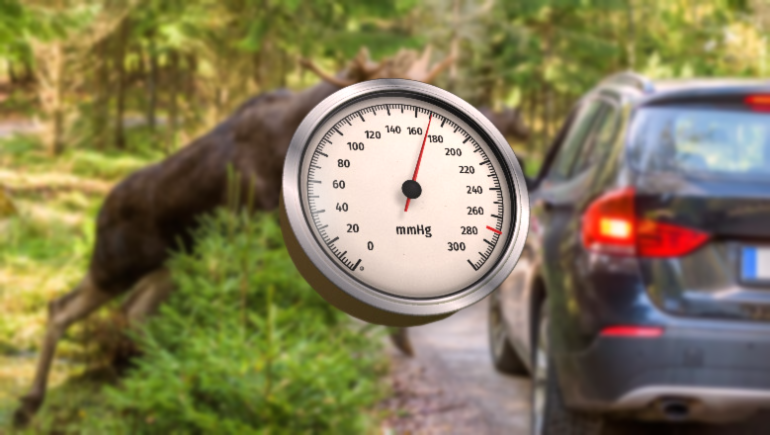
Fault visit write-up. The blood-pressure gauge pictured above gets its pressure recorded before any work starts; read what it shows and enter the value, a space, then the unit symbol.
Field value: 170 mmHg
